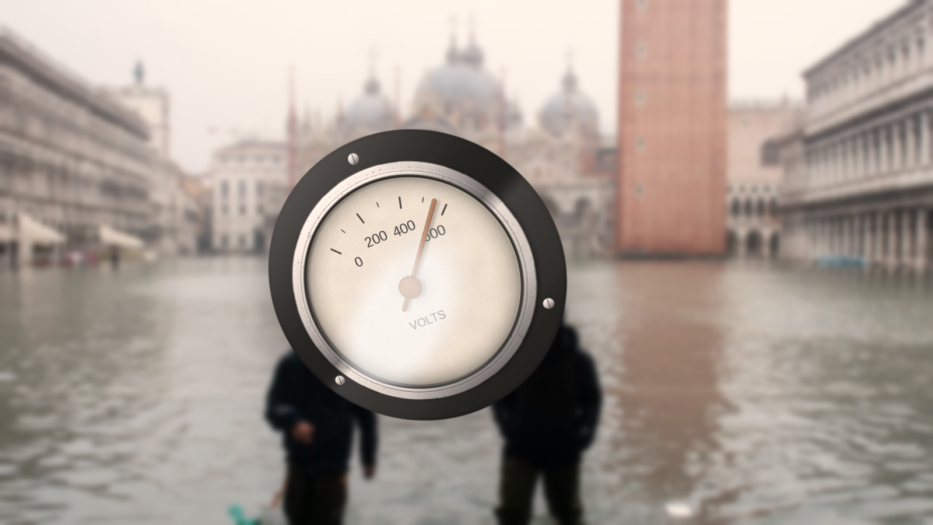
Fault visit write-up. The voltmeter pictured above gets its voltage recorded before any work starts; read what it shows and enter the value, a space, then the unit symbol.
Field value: 550 V
